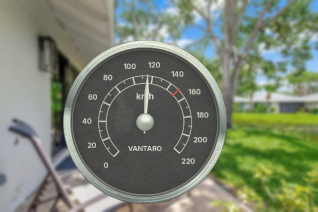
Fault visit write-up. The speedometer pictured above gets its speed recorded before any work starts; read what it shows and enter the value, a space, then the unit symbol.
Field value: 115 km/h
